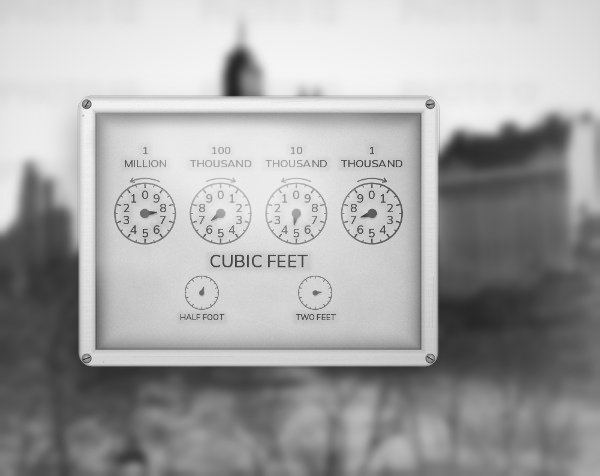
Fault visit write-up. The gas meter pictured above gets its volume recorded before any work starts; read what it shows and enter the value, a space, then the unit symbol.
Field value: 764700 ft³
